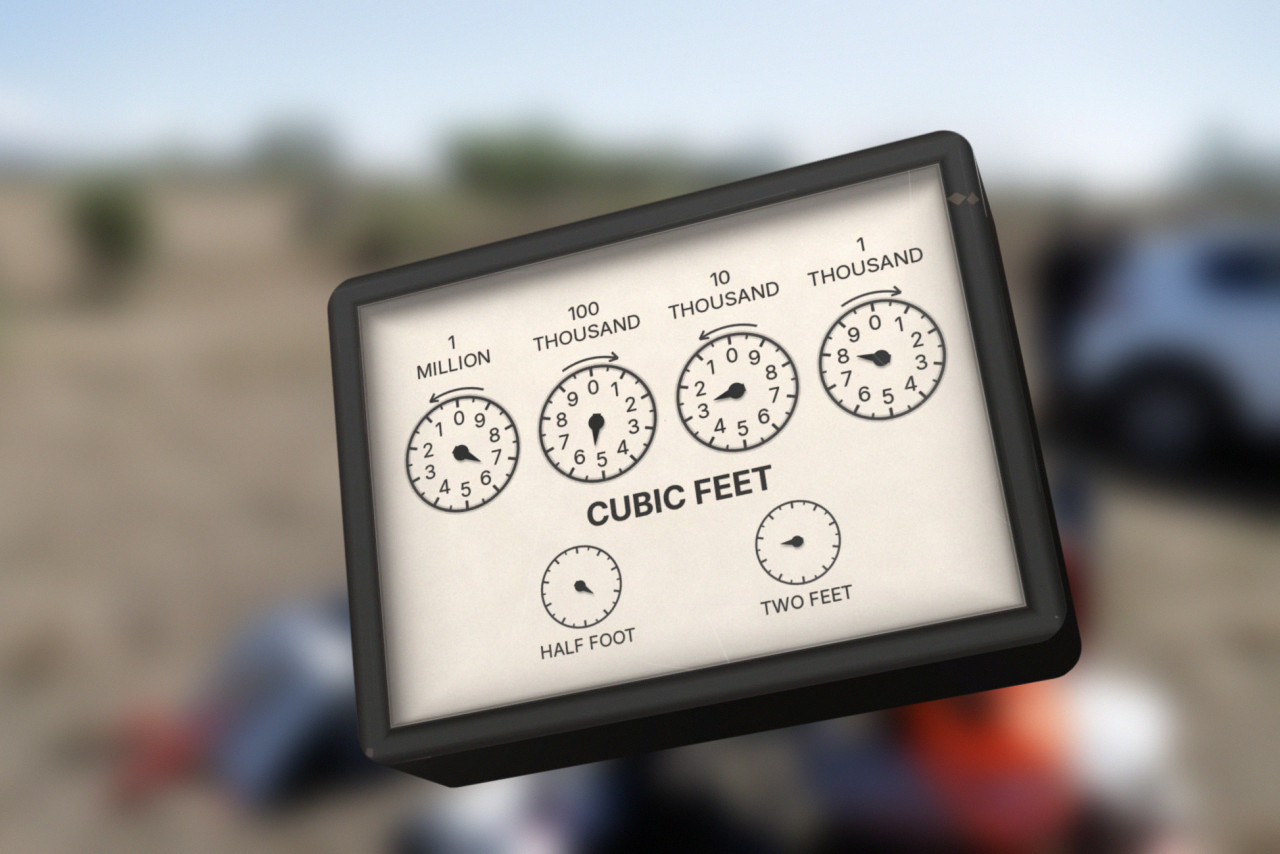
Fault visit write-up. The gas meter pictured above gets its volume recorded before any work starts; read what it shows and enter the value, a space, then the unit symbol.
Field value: 652800 ft³
